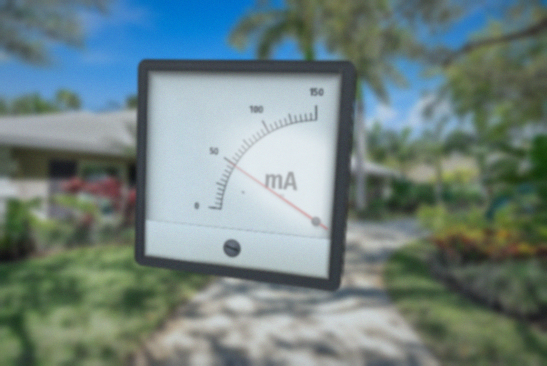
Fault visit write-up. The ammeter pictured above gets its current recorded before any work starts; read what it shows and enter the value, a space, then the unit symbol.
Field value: 50 mA
